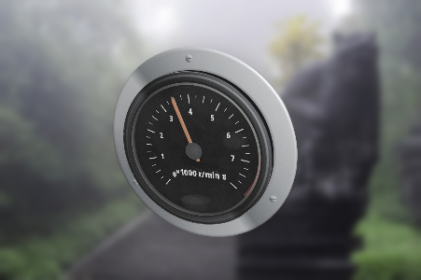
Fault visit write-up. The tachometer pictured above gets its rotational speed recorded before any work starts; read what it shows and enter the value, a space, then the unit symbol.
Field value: 3500 rpm
